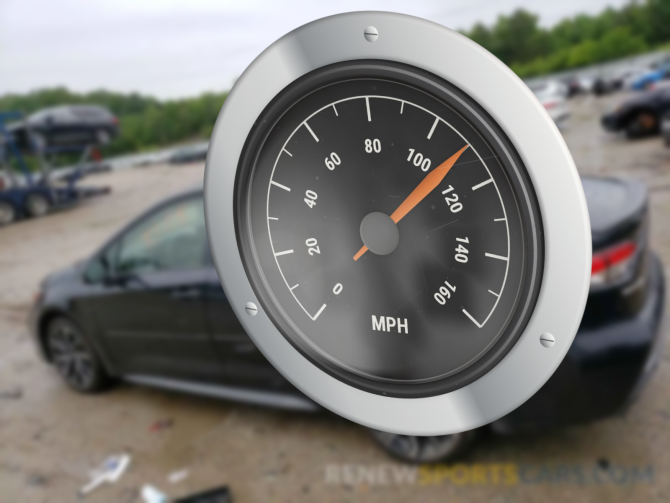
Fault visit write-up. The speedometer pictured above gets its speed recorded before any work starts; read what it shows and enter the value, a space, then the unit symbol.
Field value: 110 mph
